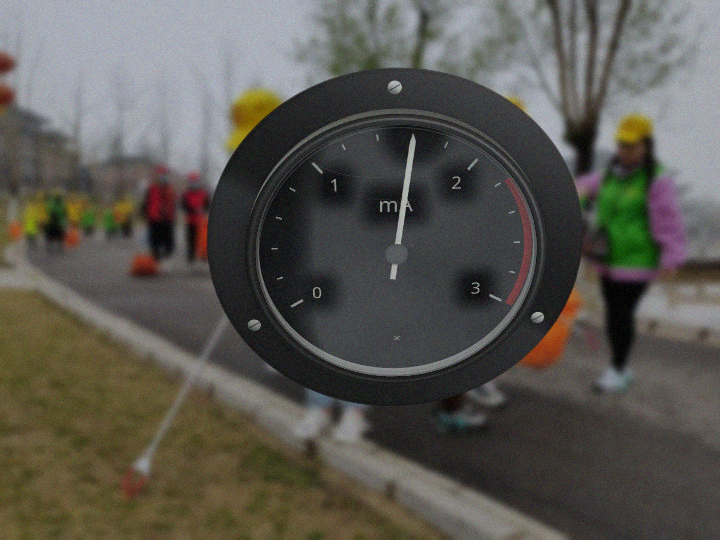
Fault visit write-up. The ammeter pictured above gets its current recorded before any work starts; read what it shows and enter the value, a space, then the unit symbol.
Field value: 1.6 mA
